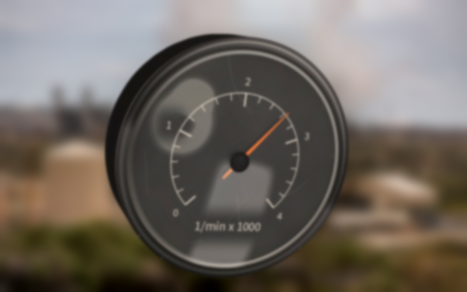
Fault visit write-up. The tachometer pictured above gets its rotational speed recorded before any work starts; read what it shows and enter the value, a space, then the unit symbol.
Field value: 2600 rpm
